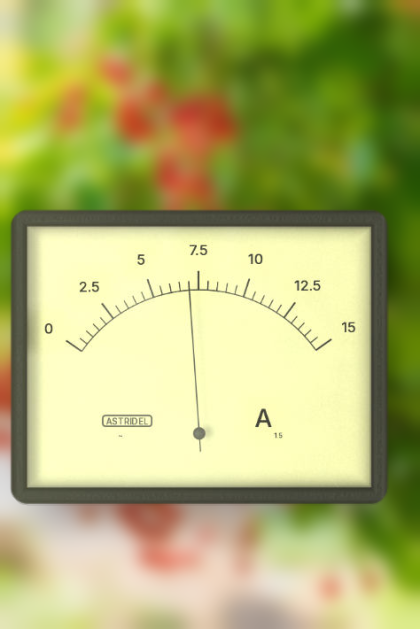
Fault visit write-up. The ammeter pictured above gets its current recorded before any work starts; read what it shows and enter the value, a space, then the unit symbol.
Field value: 7 A
